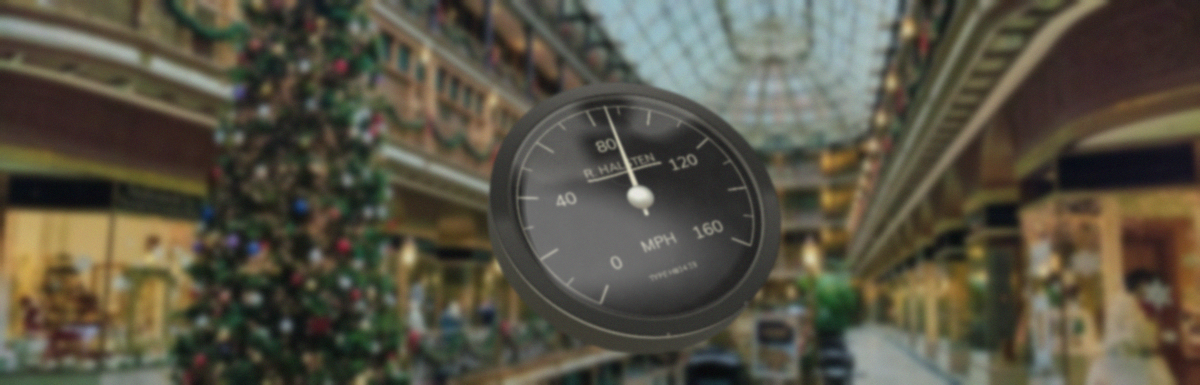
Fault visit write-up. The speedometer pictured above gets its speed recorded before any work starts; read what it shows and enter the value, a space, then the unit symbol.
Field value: 85 mph
